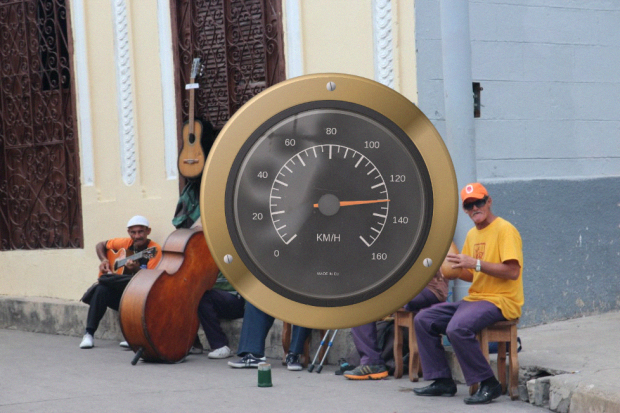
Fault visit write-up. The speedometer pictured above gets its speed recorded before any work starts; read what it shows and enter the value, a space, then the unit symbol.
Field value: 130 km/h
